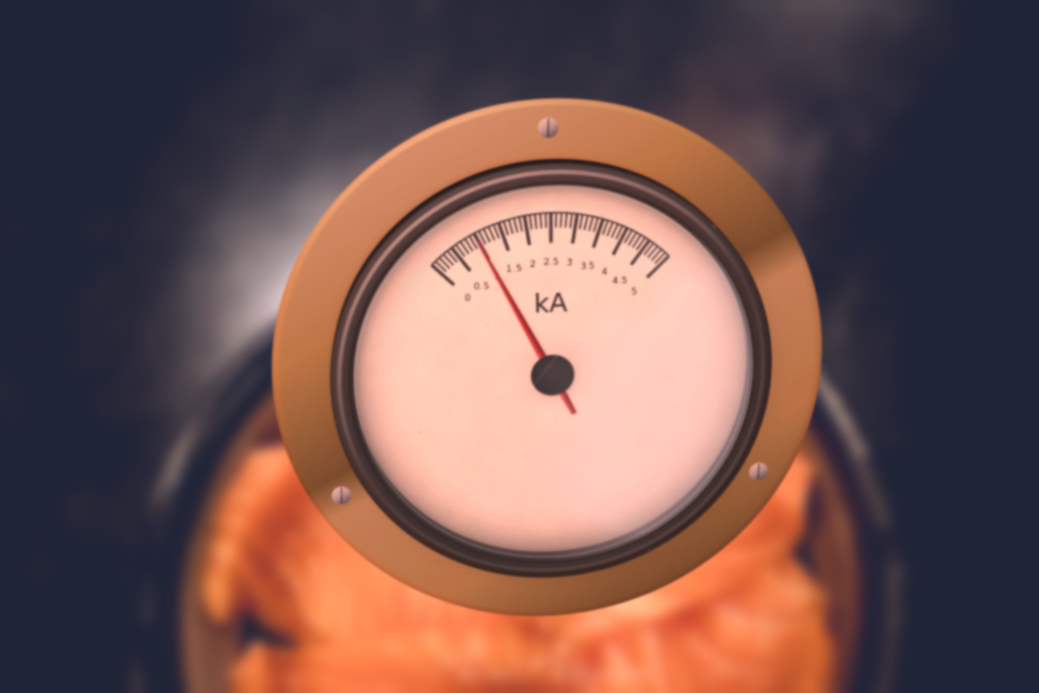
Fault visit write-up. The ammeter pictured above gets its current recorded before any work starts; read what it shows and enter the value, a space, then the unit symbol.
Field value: 1 kA
